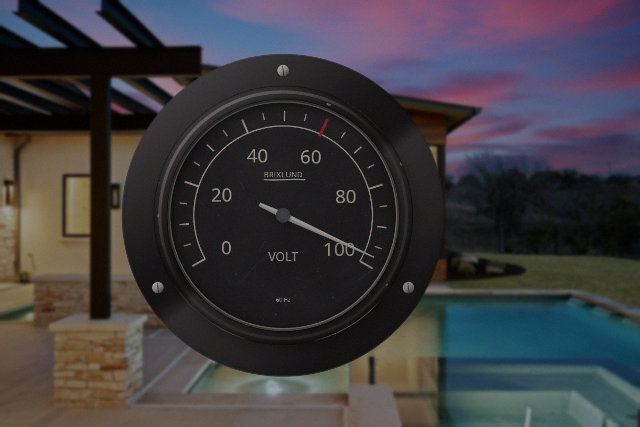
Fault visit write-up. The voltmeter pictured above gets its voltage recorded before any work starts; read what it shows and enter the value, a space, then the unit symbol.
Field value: 97.5 V
